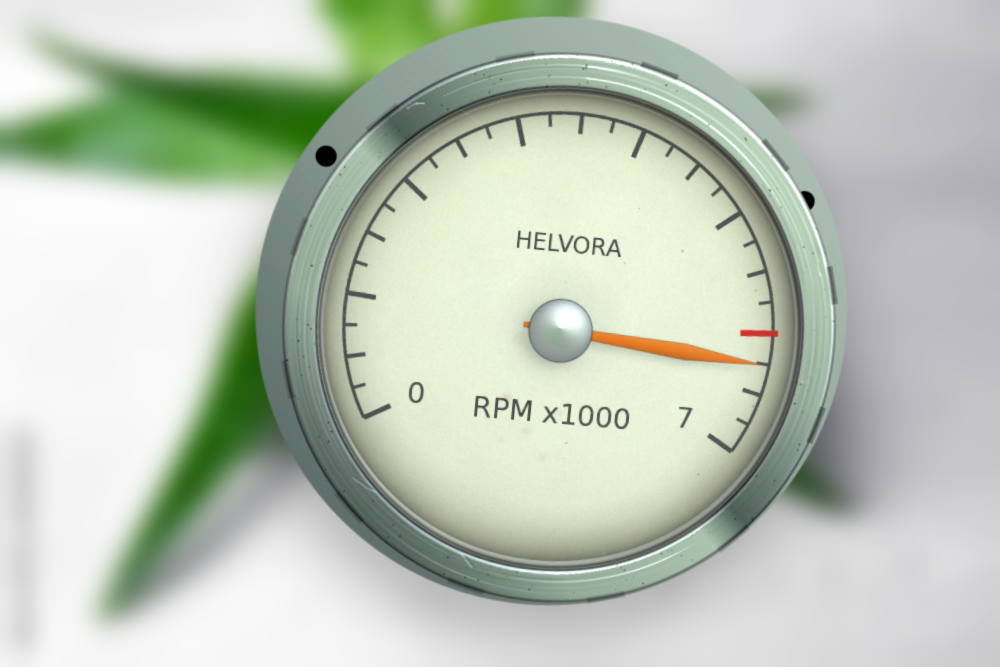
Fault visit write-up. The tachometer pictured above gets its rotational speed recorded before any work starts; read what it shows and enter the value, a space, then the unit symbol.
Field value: 6250 rpm
